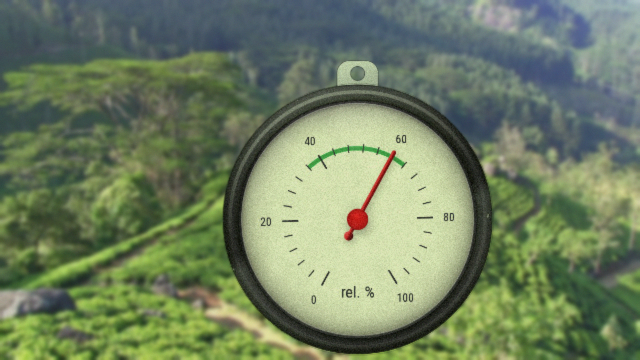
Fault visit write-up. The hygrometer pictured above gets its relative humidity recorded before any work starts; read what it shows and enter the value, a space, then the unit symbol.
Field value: 60 %
